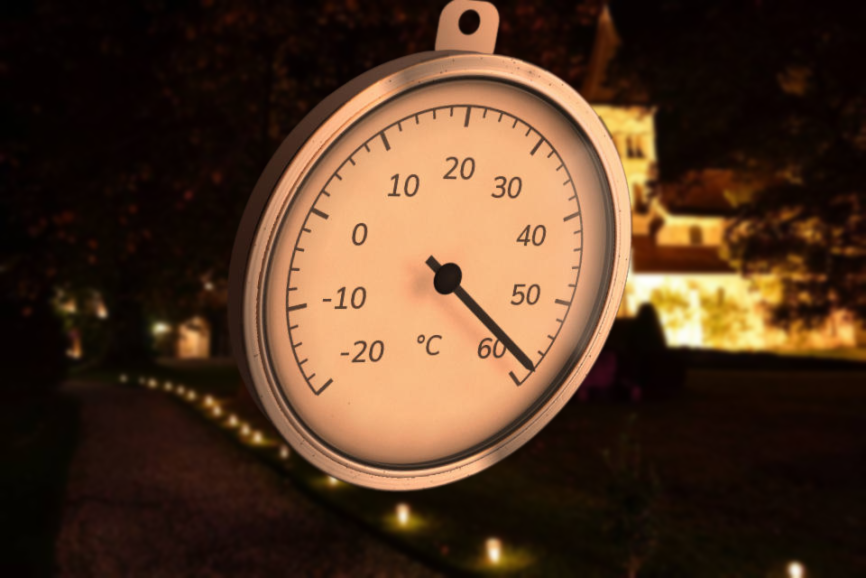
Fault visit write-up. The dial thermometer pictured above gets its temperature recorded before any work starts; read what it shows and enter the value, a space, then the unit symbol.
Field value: 58 °C
